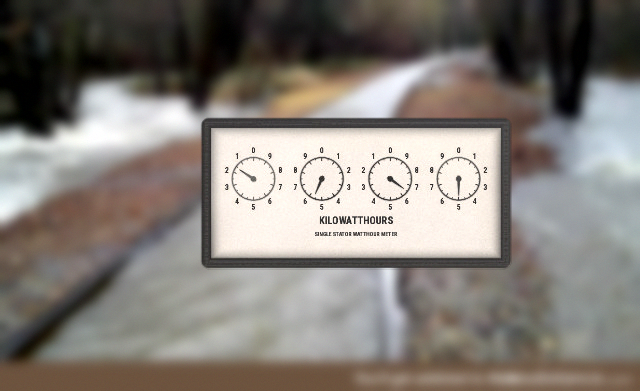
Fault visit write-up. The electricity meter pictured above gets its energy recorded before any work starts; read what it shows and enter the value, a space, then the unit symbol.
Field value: 1565 kWh
